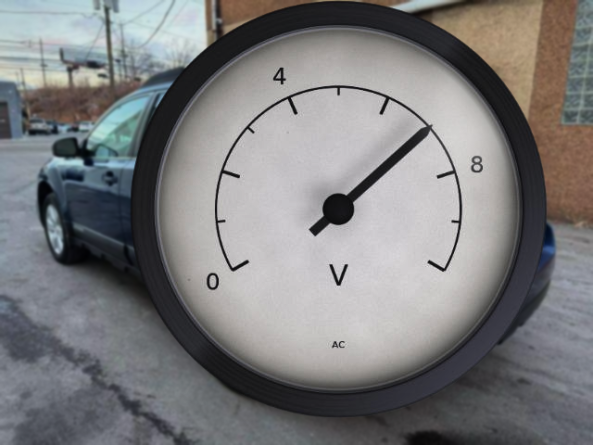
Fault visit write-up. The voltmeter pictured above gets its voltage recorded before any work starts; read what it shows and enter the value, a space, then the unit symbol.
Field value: 7 V
